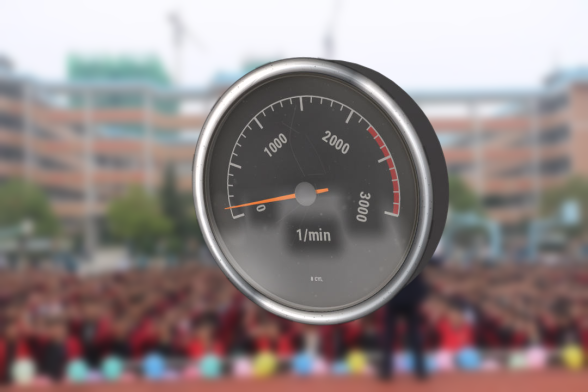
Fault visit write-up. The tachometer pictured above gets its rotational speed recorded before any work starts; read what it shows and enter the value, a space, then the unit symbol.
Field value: 100 rpm
